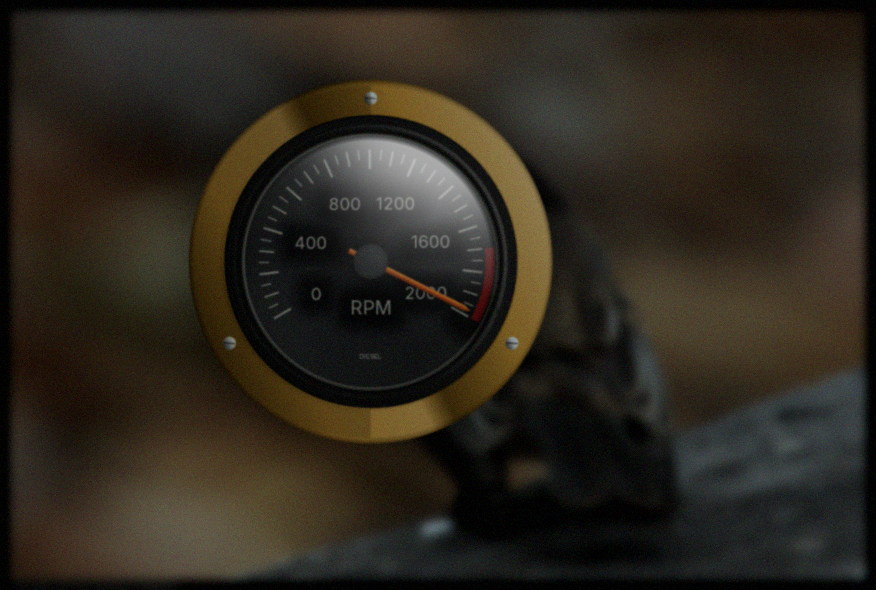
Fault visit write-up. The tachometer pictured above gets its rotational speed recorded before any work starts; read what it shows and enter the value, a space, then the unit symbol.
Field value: 1975 rpm
